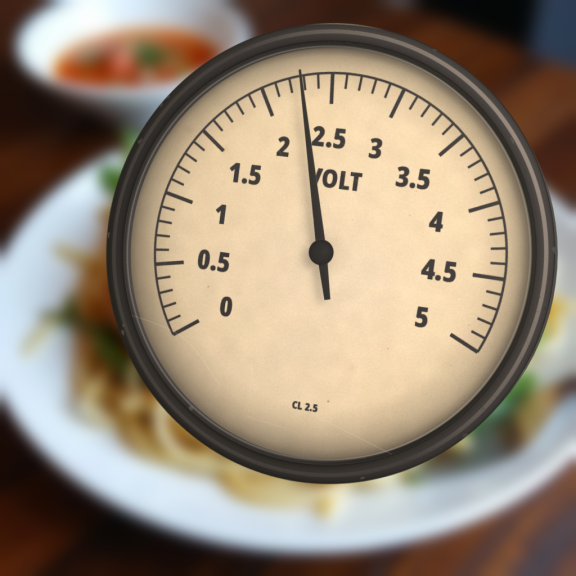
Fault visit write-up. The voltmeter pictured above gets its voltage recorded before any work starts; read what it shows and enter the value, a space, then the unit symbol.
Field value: 2.3 V
